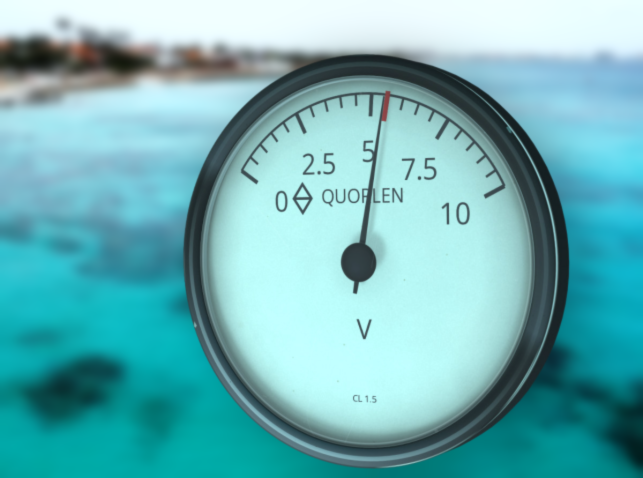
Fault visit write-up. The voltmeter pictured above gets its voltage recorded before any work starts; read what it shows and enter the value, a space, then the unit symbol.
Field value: 5.5 V
